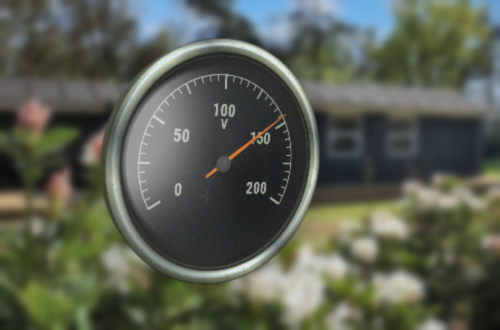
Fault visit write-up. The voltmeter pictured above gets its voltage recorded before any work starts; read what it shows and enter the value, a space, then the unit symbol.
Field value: 145 V
